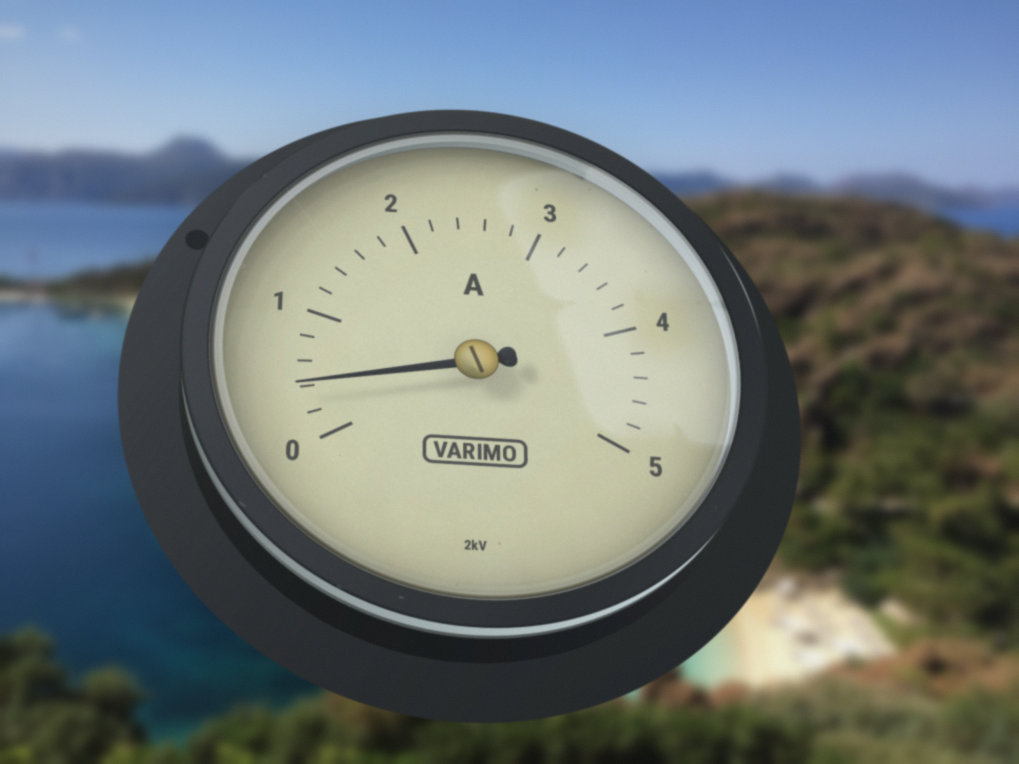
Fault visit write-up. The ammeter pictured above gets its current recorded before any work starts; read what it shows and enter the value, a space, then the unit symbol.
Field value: 0.4 A
